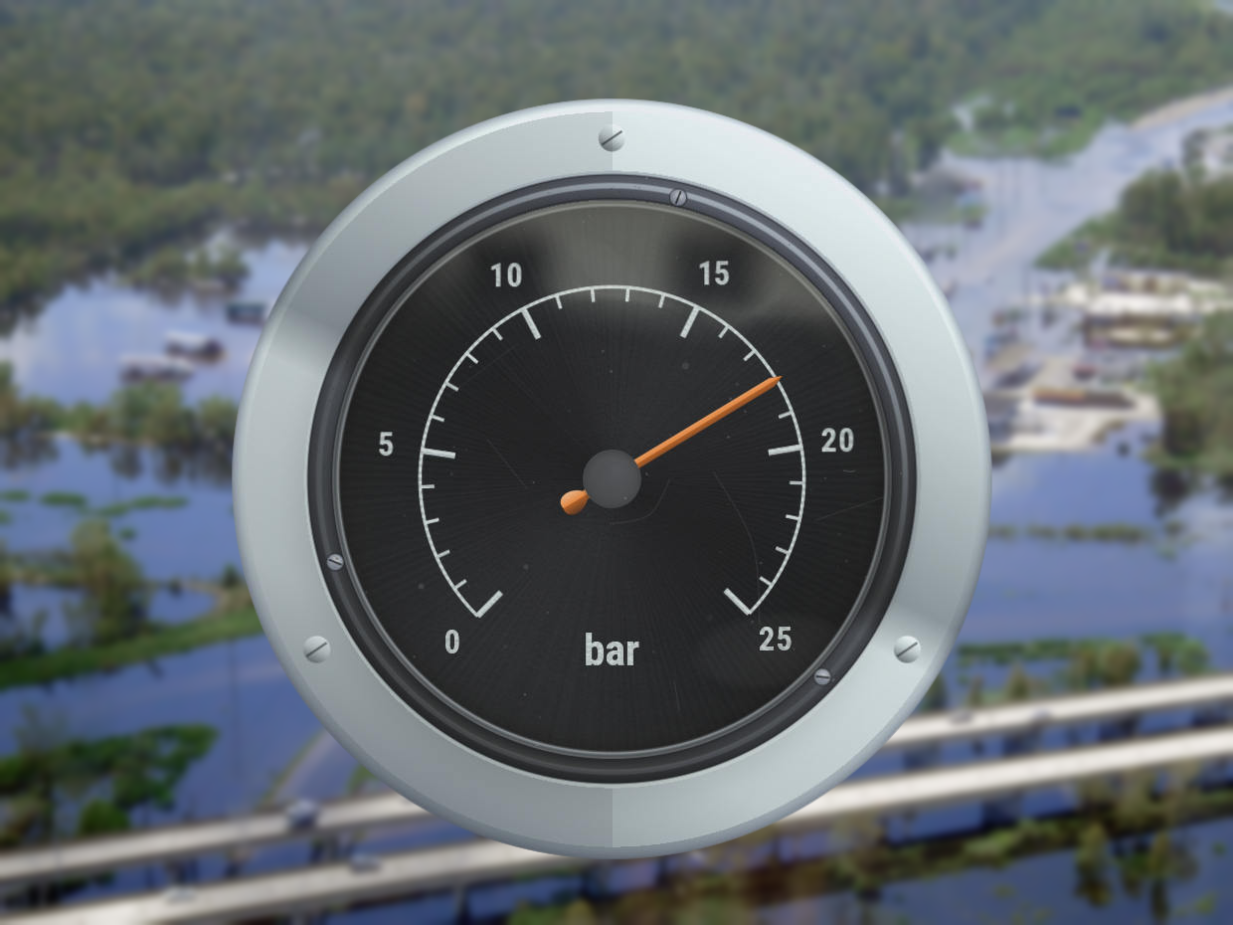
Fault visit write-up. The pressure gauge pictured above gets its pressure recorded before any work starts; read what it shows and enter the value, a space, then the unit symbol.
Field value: 18 bar
